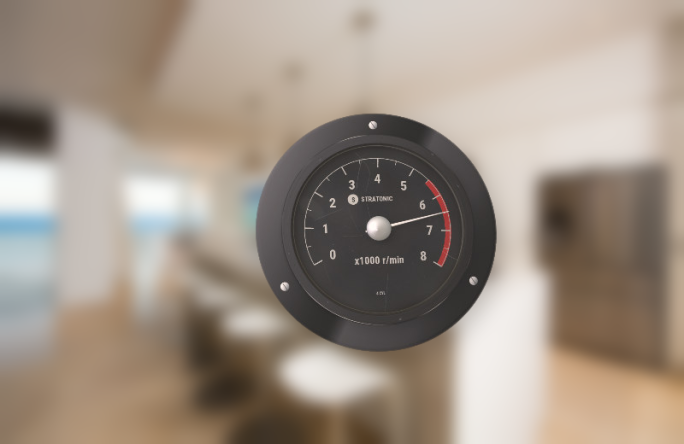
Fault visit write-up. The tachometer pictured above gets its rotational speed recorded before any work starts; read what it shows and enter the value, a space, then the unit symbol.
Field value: 6500 rpm
